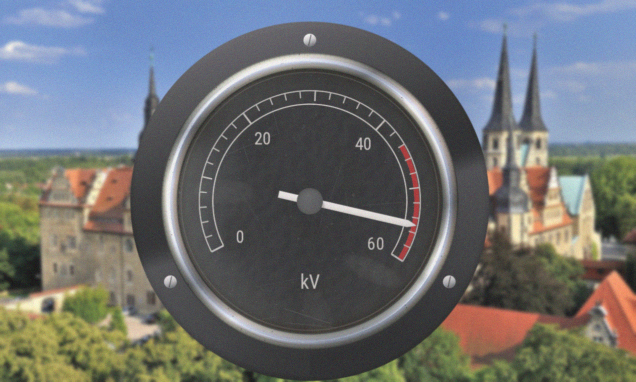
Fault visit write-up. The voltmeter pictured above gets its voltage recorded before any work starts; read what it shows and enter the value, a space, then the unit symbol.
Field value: 55 kV
